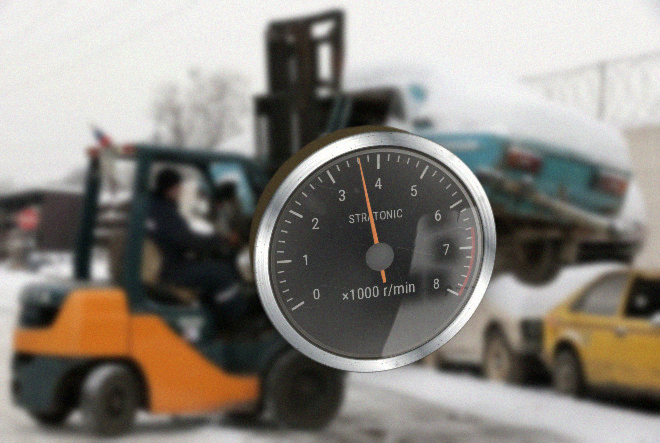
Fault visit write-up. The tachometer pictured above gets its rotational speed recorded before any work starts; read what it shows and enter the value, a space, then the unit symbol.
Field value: 3600 rpm
